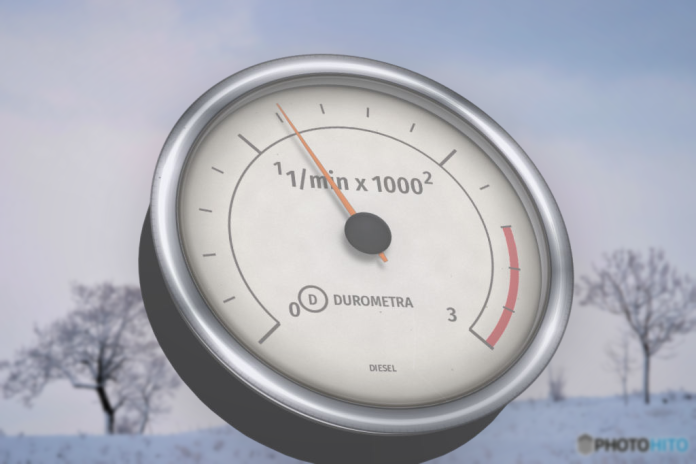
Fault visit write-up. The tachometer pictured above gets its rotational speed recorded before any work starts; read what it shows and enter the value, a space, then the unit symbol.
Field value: 1200 rpm
